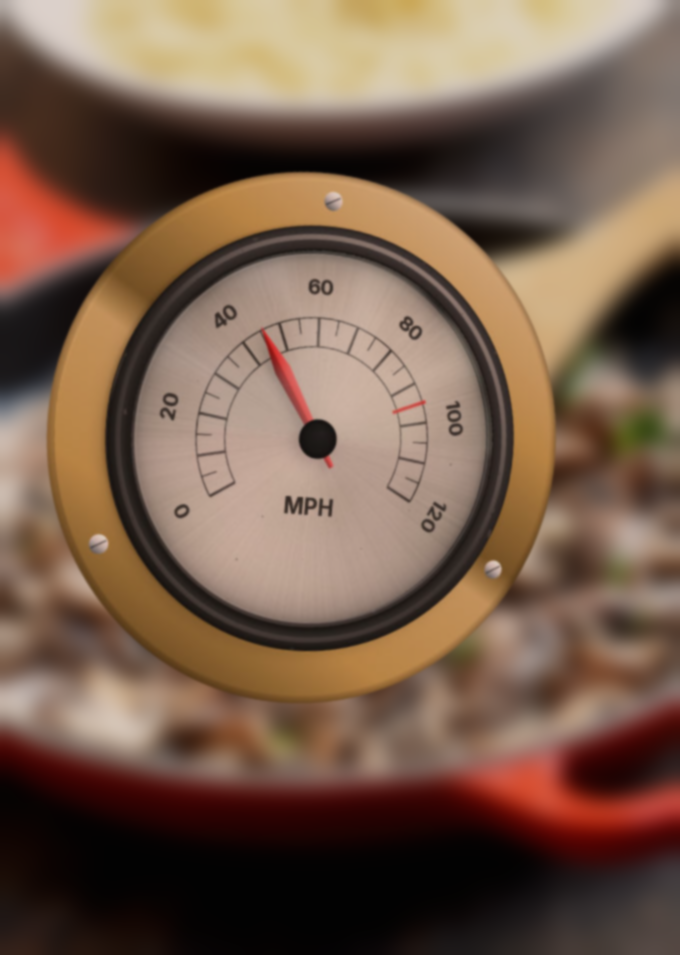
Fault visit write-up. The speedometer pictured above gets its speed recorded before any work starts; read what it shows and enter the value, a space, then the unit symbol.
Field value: 45 mph
